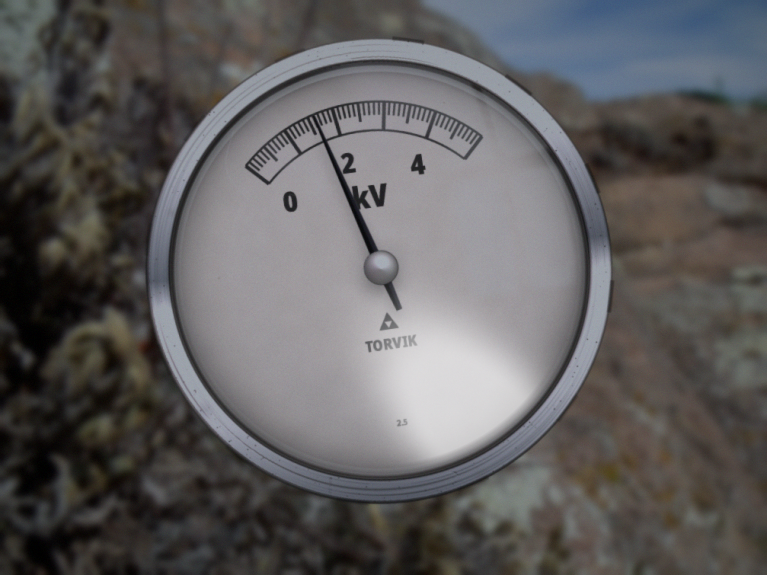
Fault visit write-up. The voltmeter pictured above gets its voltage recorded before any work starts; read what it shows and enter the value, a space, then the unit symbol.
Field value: 1.6 kV
